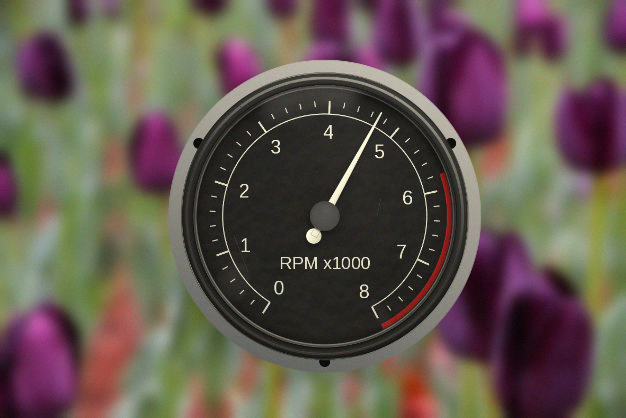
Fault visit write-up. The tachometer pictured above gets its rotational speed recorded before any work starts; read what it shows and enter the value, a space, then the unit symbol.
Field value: 4700 rpm
